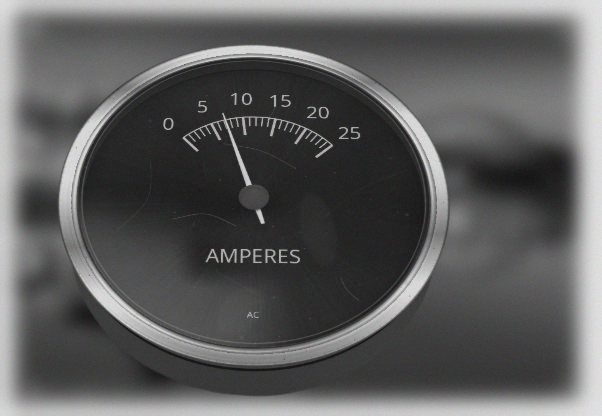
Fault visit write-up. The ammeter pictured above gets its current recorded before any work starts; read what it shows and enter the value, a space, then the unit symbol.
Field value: 7 A
